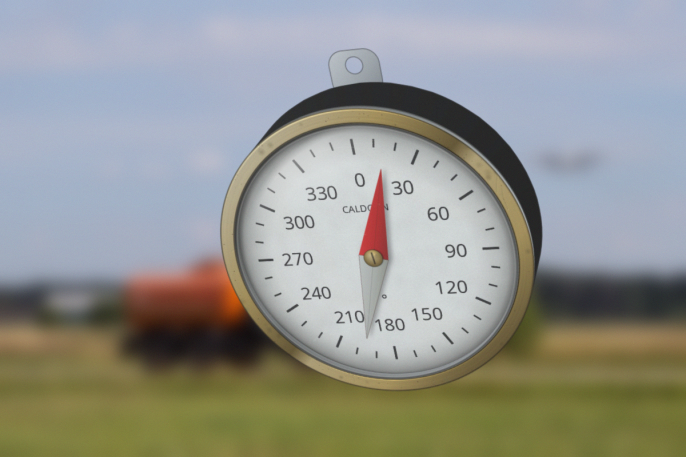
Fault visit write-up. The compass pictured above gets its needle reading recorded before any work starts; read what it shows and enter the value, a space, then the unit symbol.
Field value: 15 °
